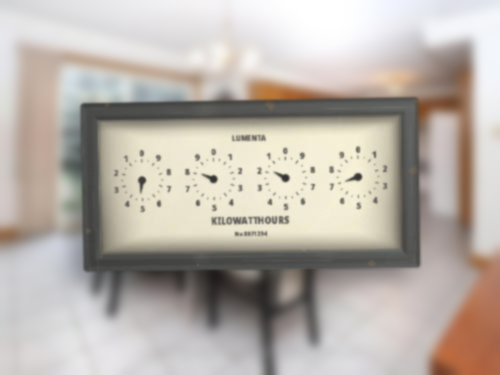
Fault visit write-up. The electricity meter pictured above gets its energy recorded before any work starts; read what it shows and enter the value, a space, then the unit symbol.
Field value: 4817 kWh
